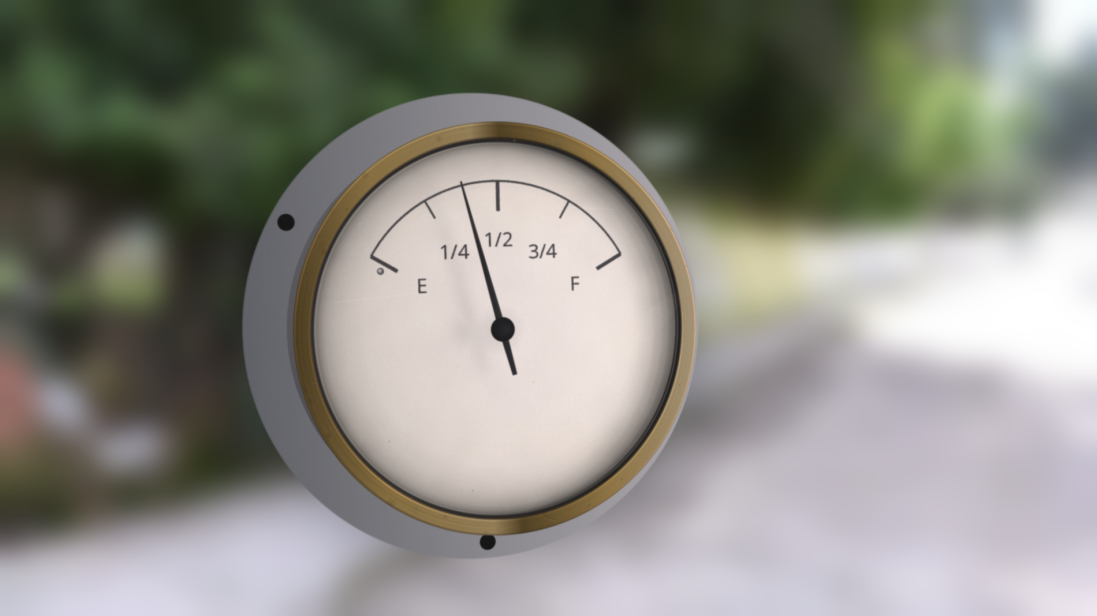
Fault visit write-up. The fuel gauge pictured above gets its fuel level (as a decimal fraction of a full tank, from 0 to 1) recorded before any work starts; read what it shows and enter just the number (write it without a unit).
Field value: 0.375
